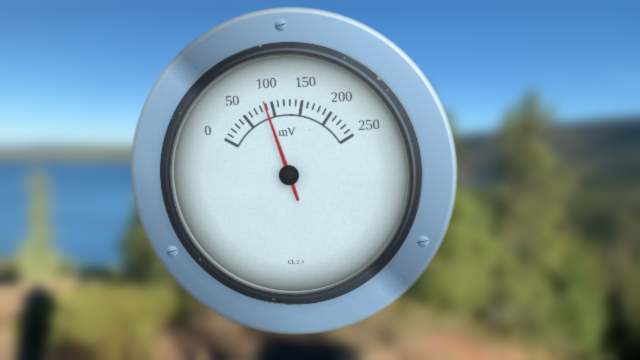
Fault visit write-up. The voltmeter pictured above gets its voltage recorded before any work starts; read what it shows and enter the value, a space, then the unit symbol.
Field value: 90 mV
